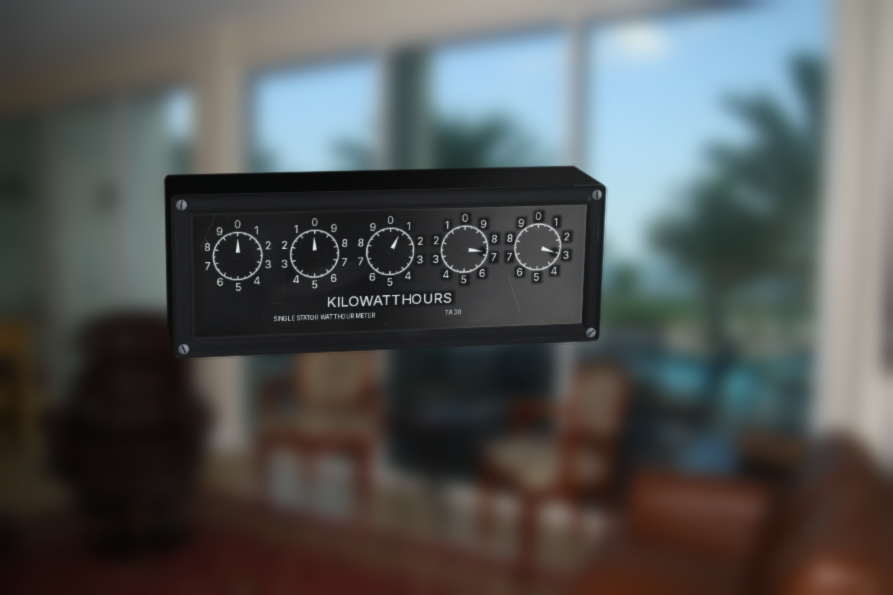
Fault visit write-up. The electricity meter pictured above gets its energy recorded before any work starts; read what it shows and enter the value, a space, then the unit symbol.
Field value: 73 kWh
